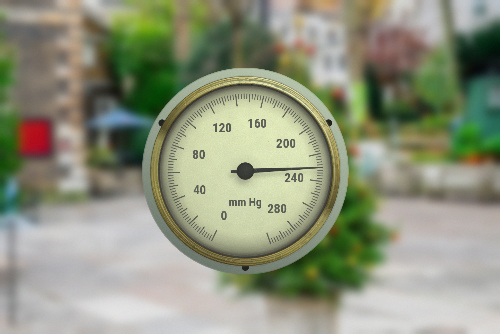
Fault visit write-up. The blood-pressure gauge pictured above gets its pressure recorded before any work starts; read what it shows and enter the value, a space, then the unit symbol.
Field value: 230 mmHg
